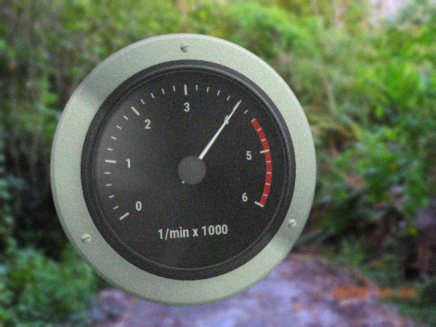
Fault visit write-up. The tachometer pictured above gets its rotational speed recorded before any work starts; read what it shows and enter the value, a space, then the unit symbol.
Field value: 4000 rpm
